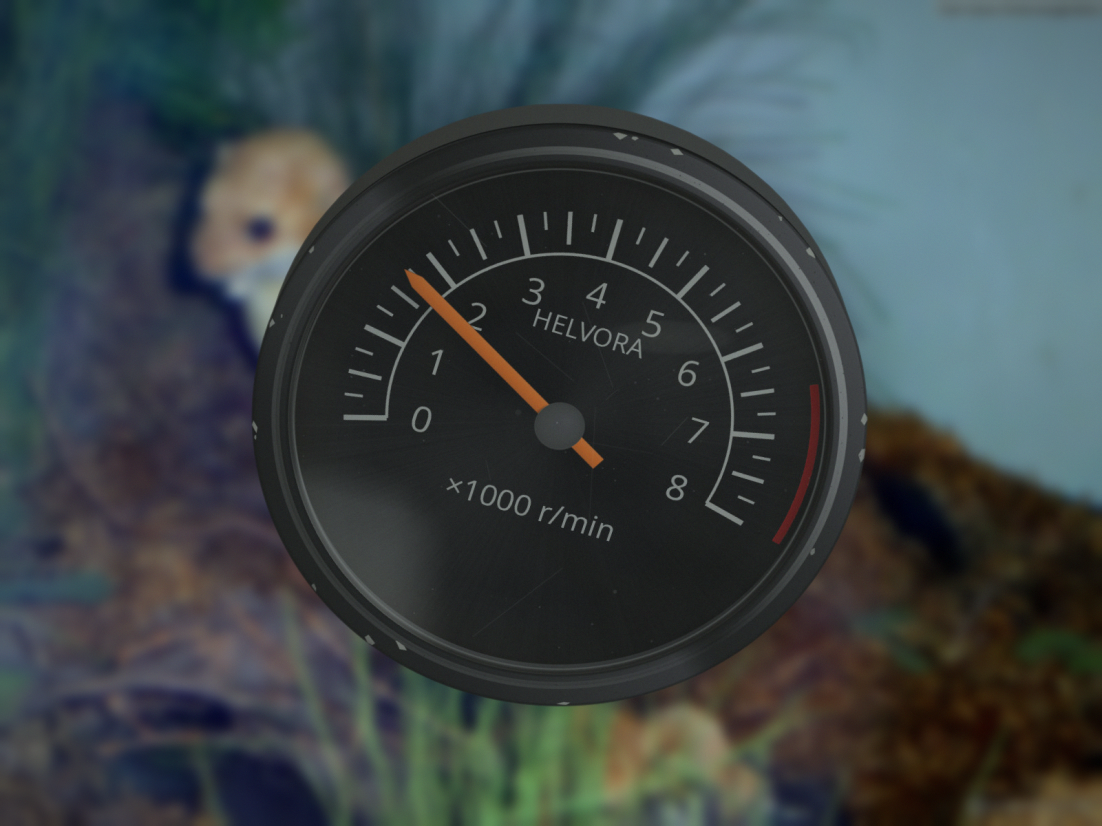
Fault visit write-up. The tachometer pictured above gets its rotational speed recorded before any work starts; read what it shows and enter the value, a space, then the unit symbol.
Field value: 1750 rpm
